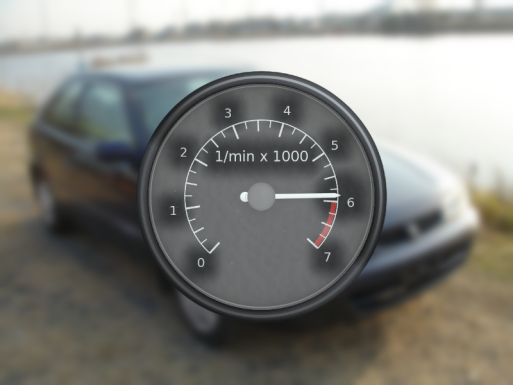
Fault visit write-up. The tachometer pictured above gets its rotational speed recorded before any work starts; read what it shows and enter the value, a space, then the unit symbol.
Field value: 5875 rpm
